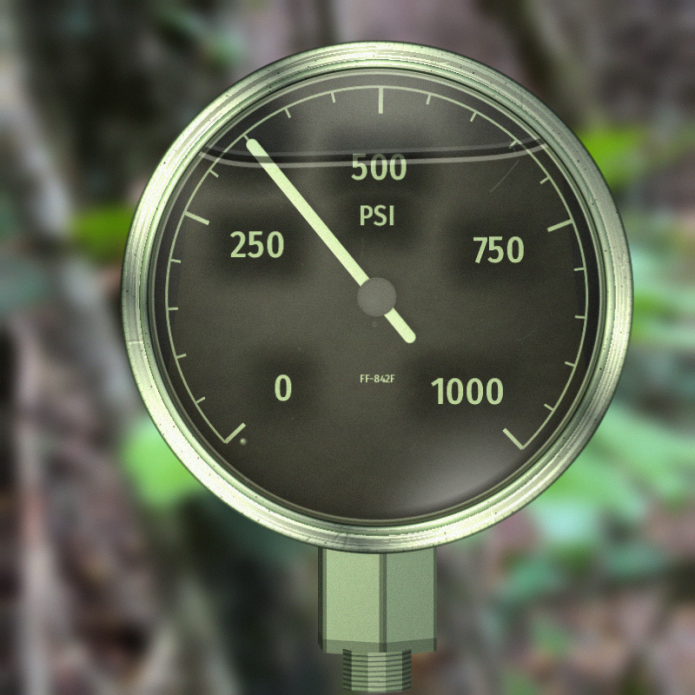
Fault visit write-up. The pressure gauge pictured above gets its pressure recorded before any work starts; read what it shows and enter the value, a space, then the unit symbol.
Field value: 350 psi
